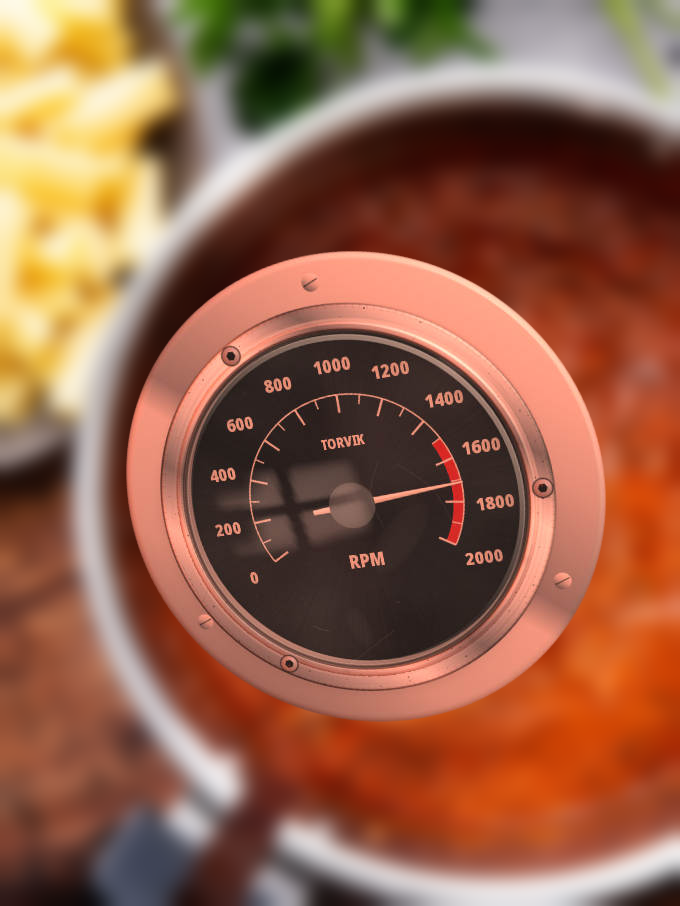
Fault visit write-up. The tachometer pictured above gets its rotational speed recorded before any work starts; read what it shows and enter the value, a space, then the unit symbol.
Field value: 1700 rpm
